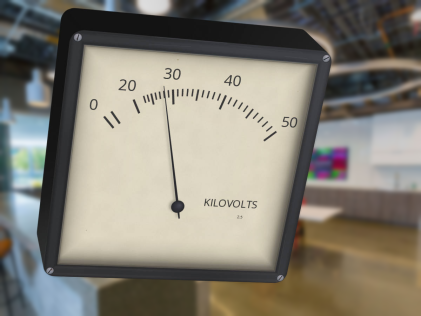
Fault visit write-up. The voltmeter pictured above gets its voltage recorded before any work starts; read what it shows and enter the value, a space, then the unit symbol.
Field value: 28 kV
